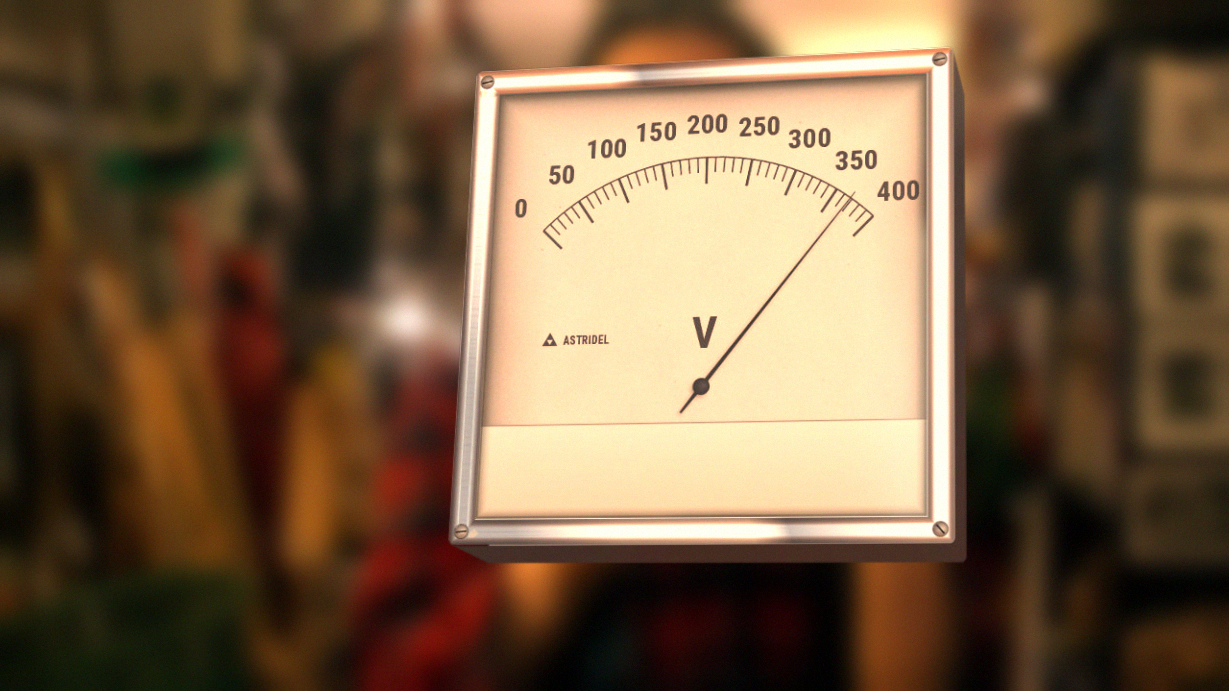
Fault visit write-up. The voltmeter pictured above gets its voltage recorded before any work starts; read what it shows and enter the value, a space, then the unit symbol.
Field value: 370 V
